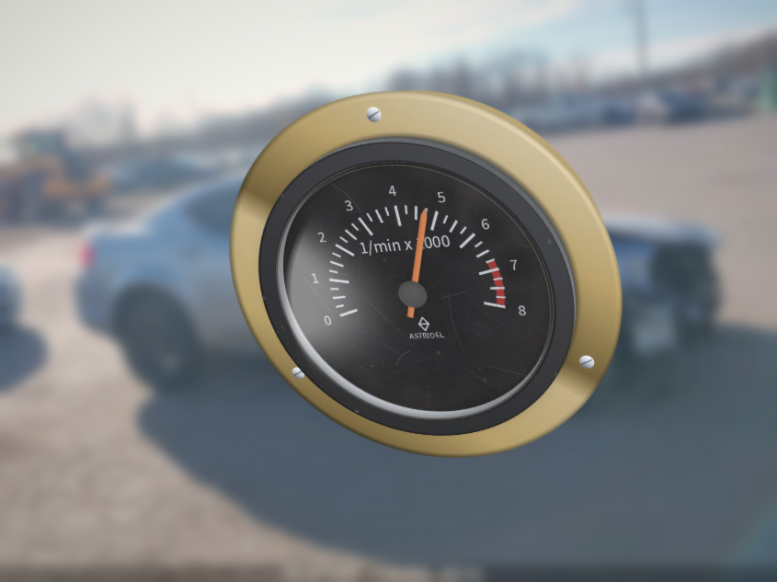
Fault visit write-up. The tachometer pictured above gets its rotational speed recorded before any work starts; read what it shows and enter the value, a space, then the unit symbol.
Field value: 4750 rpm
